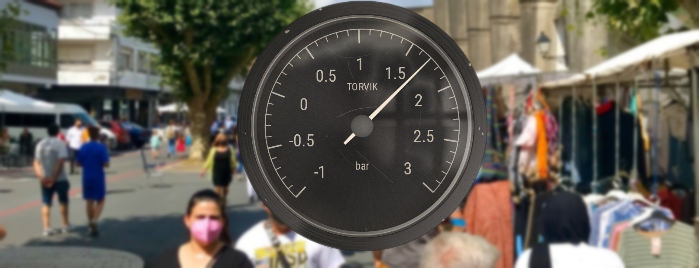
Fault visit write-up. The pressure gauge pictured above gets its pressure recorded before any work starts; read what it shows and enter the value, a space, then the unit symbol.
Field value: 1.7 bar
